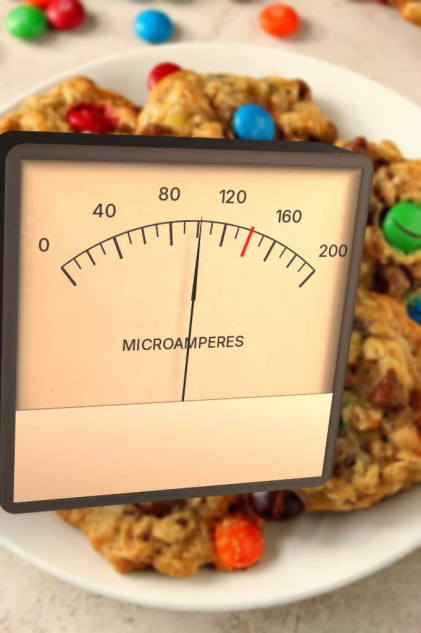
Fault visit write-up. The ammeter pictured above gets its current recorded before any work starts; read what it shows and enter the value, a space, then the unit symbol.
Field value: 100 µA
